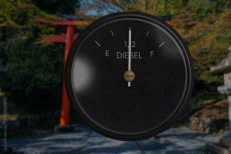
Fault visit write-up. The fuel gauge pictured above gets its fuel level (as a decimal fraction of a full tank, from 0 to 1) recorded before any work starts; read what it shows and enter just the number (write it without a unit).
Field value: 0.5
